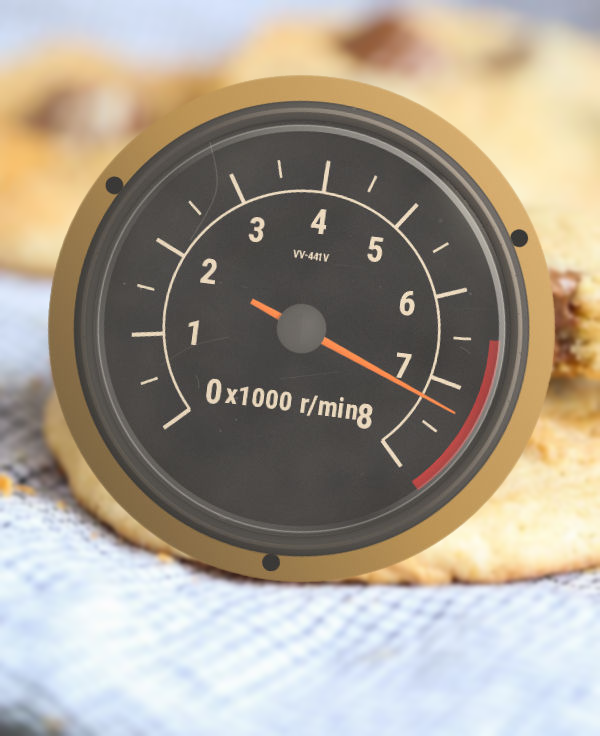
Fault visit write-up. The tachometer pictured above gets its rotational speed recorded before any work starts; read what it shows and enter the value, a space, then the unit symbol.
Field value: 7250 rpm
